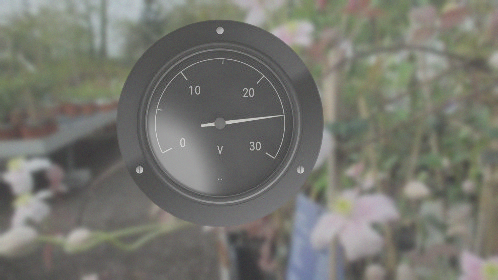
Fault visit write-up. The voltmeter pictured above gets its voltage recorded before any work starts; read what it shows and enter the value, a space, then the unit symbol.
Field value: 25 V
